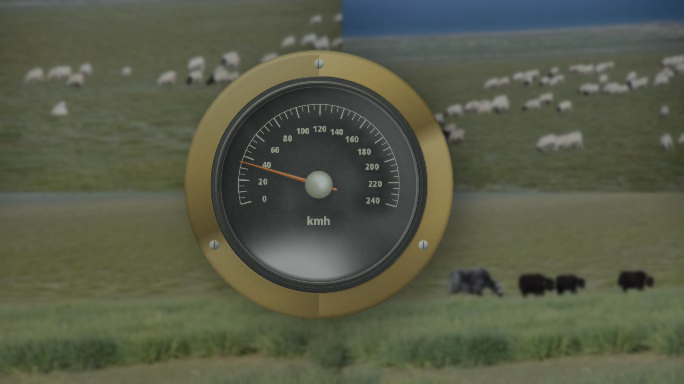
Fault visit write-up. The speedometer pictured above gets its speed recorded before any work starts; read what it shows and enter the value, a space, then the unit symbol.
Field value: 35 km/h
